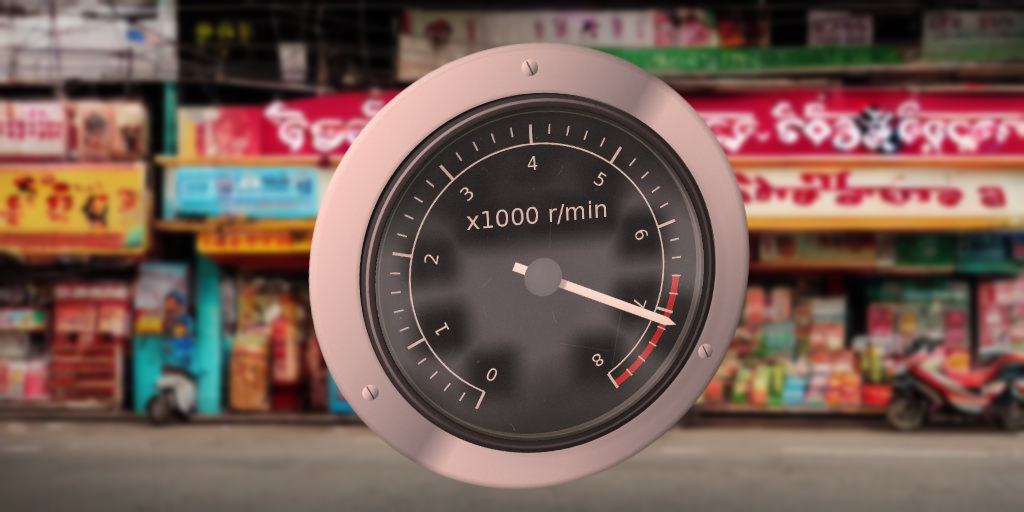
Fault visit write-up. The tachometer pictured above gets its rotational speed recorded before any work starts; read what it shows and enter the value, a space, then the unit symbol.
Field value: 7100 rpm
